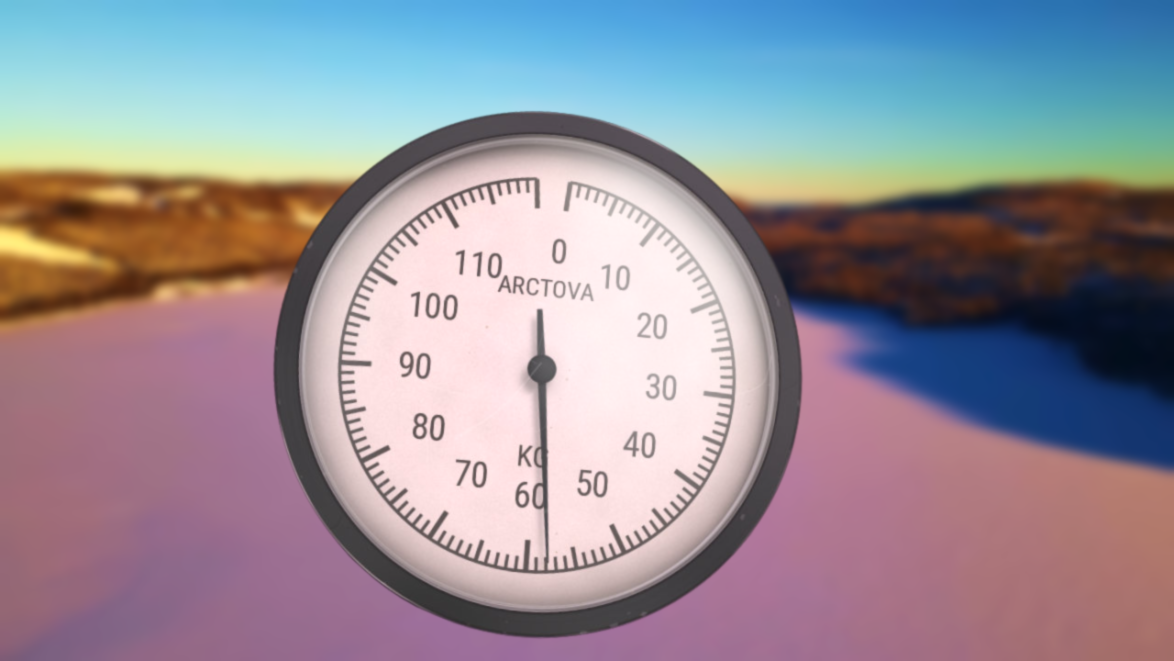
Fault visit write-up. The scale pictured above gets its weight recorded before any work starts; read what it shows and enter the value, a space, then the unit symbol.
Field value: 58 kg
